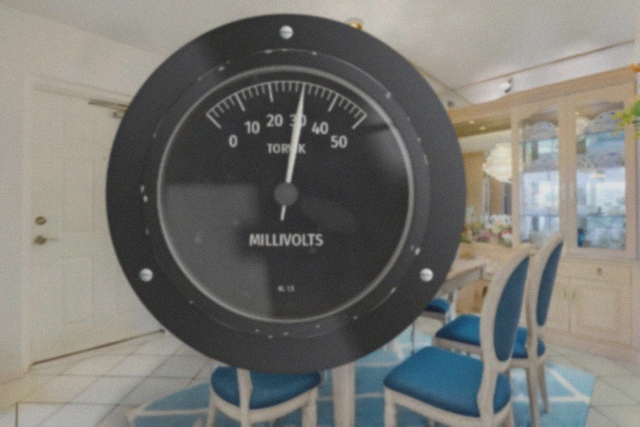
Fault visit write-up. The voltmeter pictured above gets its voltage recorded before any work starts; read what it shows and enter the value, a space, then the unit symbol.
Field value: 30 mV
